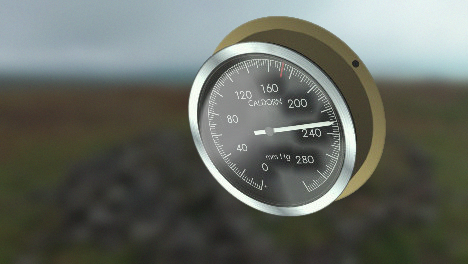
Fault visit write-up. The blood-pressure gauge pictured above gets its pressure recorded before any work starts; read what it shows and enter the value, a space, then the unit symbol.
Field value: 230 mmHg
